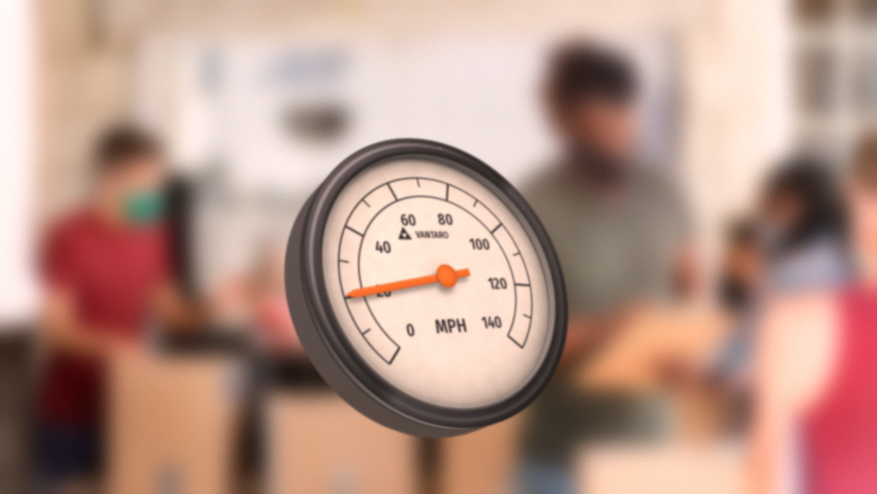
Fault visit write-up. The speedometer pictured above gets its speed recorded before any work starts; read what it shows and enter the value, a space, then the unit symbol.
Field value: 20 mph
